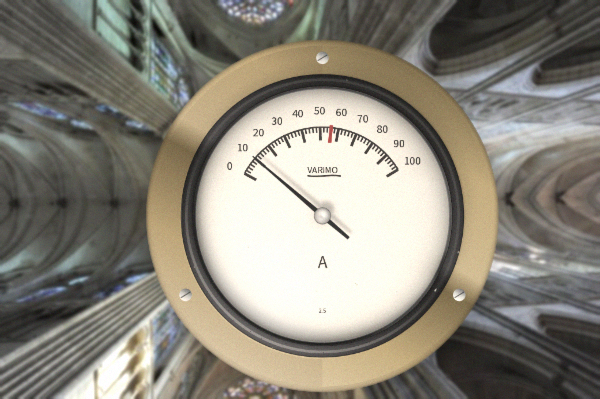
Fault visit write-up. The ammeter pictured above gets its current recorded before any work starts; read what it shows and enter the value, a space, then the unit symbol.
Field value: 10 A
